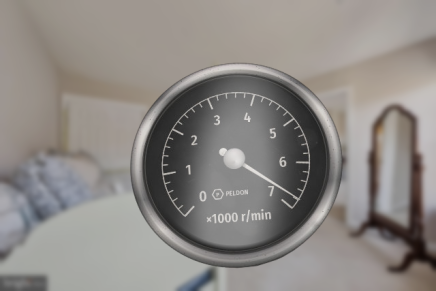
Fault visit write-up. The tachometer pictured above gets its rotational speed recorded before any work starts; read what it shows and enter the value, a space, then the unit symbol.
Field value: 6800 rpm
